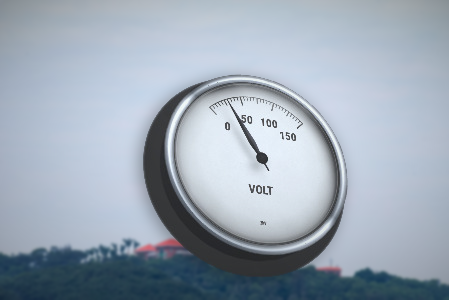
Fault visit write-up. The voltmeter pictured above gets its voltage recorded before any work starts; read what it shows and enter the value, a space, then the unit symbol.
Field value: 25 V
